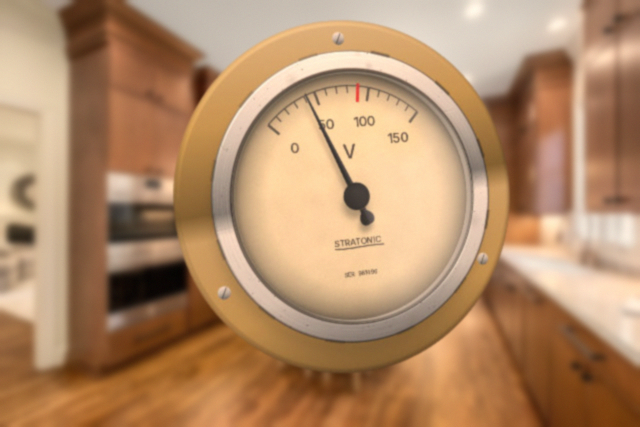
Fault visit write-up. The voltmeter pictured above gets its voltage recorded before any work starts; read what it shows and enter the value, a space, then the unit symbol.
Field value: 40 V
